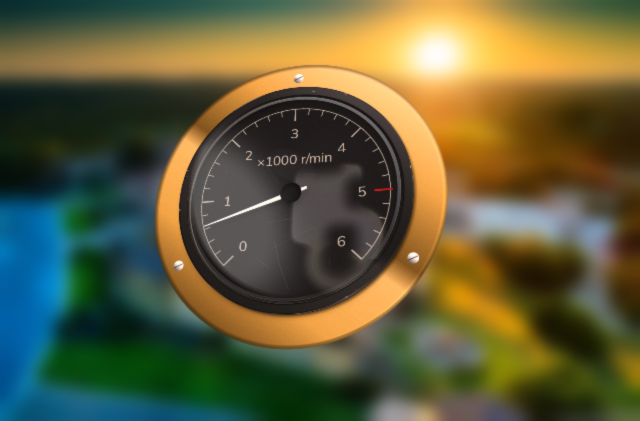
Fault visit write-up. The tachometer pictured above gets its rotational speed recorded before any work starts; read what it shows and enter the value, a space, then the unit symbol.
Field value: 600 rpm
